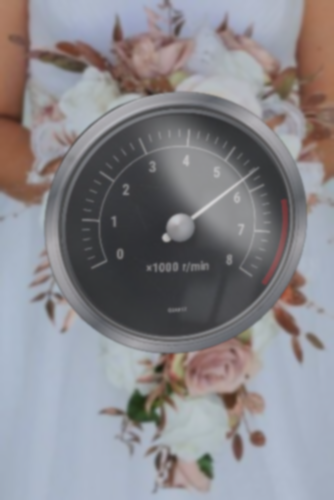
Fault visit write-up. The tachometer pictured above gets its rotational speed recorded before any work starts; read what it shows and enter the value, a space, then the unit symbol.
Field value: 5600 rpm
